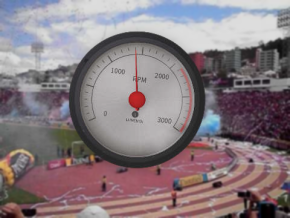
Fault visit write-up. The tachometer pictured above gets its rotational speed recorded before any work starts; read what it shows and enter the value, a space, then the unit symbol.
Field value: 1400 rpm
